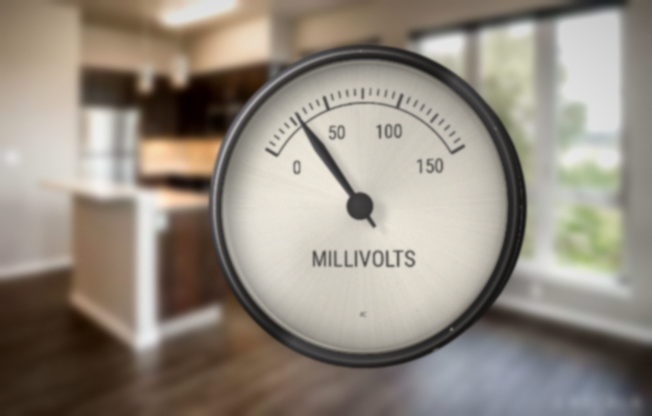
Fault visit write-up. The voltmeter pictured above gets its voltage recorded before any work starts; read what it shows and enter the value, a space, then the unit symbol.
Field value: 30 mV
